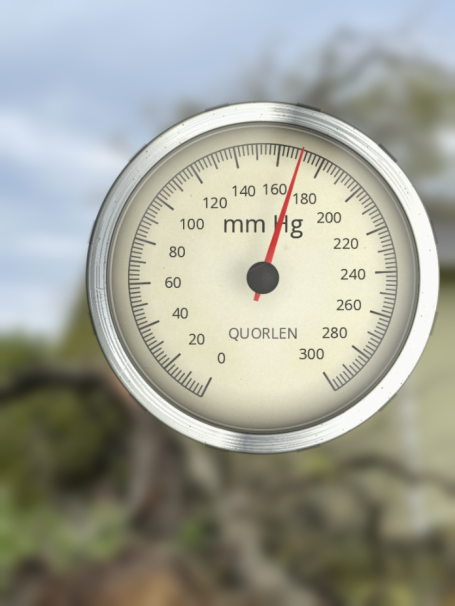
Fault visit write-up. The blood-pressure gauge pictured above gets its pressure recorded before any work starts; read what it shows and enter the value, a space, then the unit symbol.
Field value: 170 mmHg
